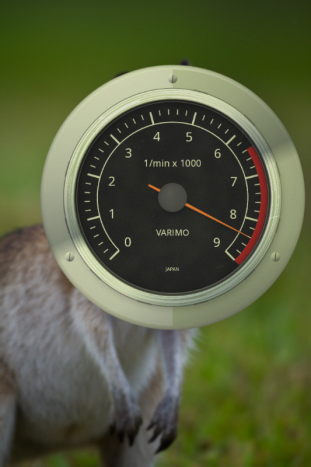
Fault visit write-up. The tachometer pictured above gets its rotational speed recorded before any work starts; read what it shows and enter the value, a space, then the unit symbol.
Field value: 8400 rpm
